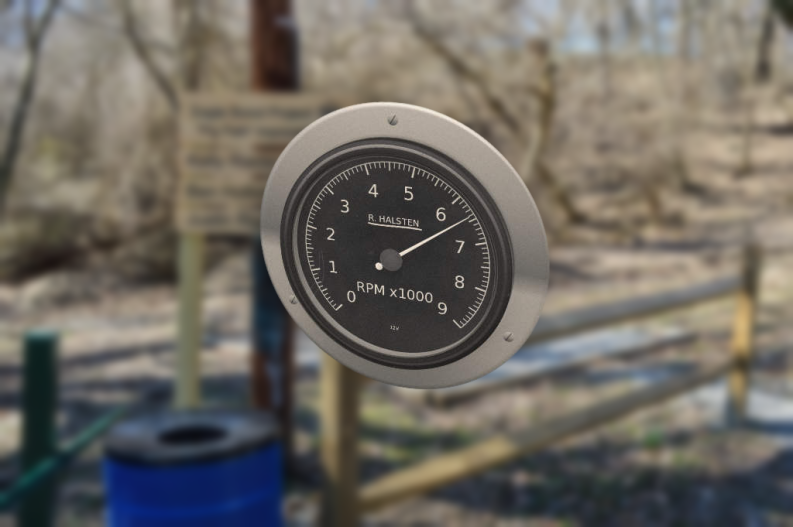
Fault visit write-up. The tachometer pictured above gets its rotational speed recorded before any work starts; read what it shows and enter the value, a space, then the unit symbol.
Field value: 6400 rpm
